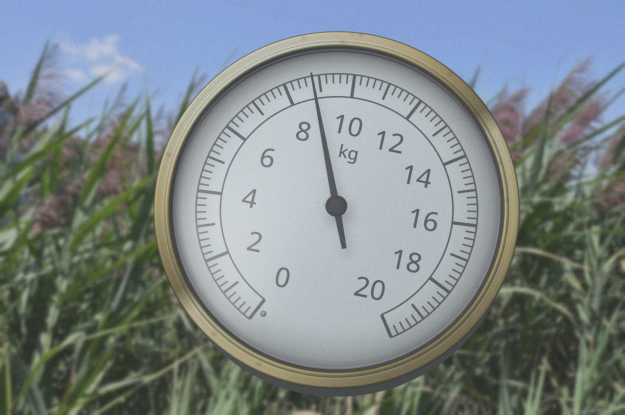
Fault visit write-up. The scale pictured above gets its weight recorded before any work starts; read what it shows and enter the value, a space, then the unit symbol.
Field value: 8.8 kg
